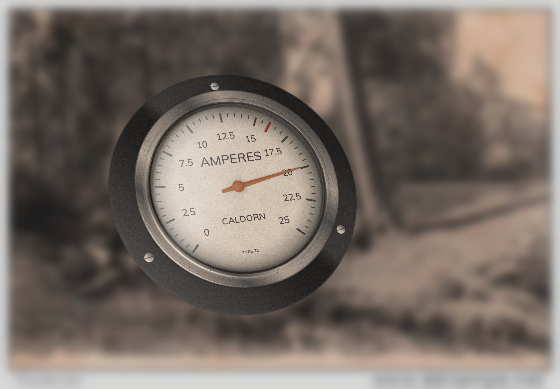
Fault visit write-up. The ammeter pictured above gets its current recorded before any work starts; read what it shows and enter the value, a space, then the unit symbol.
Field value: 20 A
